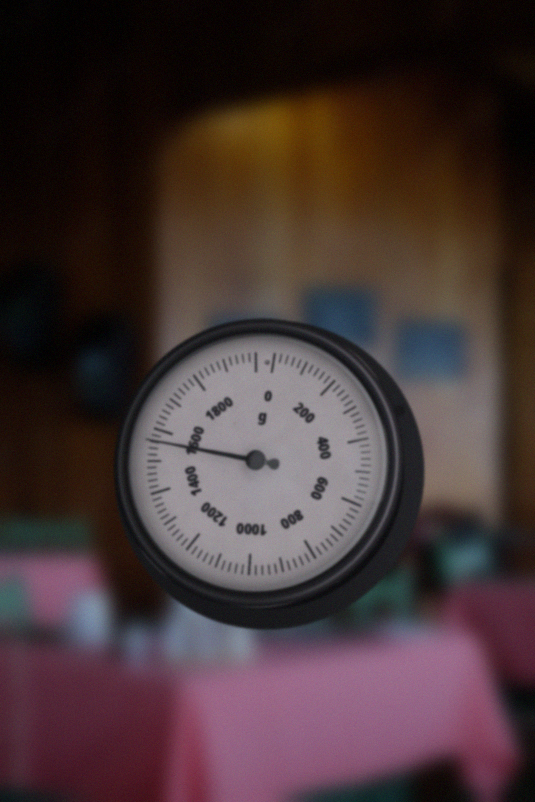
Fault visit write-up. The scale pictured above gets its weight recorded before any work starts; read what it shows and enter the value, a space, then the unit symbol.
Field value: 1560 g
